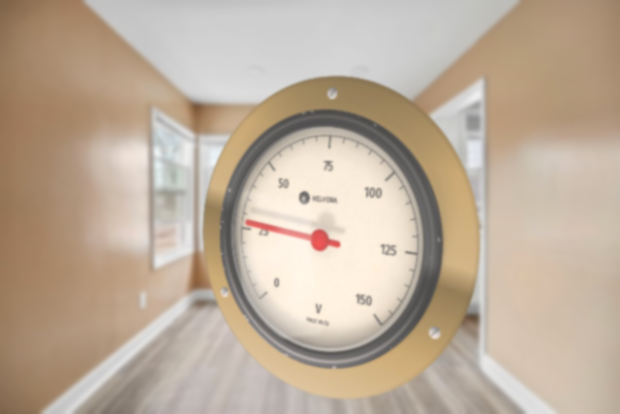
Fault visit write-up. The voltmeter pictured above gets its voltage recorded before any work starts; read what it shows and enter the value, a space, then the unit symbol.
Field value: 27.5 V
